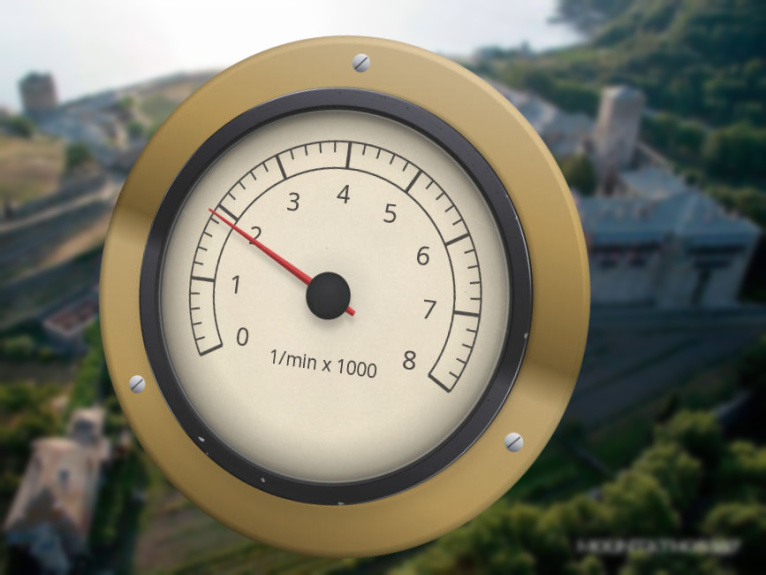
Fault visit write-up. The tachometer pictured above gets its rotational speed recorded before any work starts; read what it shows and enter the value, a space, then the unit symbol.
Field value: 1900 rpm
